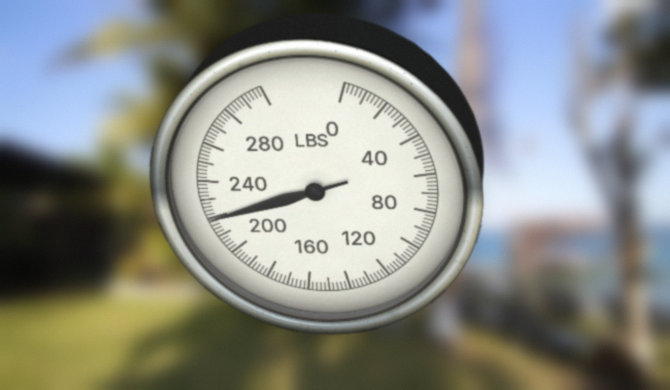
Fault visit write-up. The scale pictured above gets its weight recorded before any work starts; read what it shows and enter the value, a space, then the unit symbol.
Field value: 220 lb
